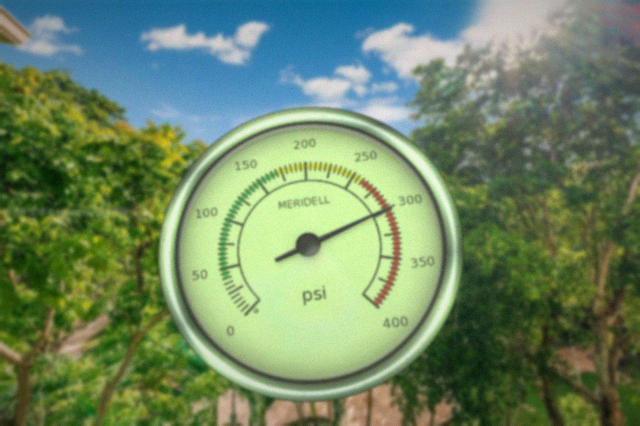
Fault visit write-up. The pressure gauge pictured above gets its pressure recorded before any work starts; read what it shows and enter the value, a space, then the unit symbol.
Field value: 300 psi
